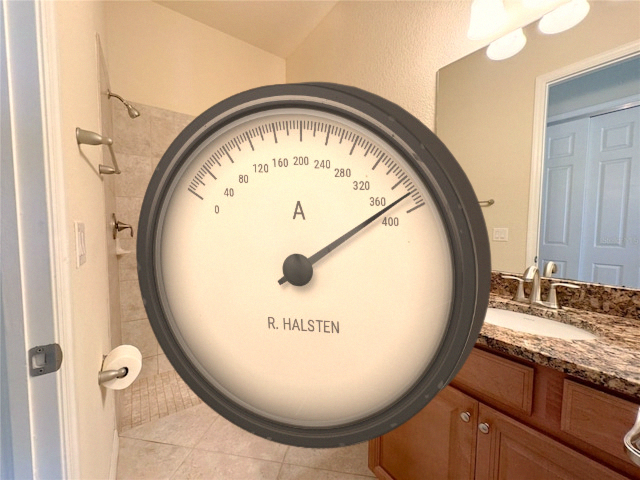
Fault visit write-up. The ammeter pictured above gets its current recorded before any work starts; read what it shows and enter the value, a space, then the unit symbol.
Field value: 380 A
